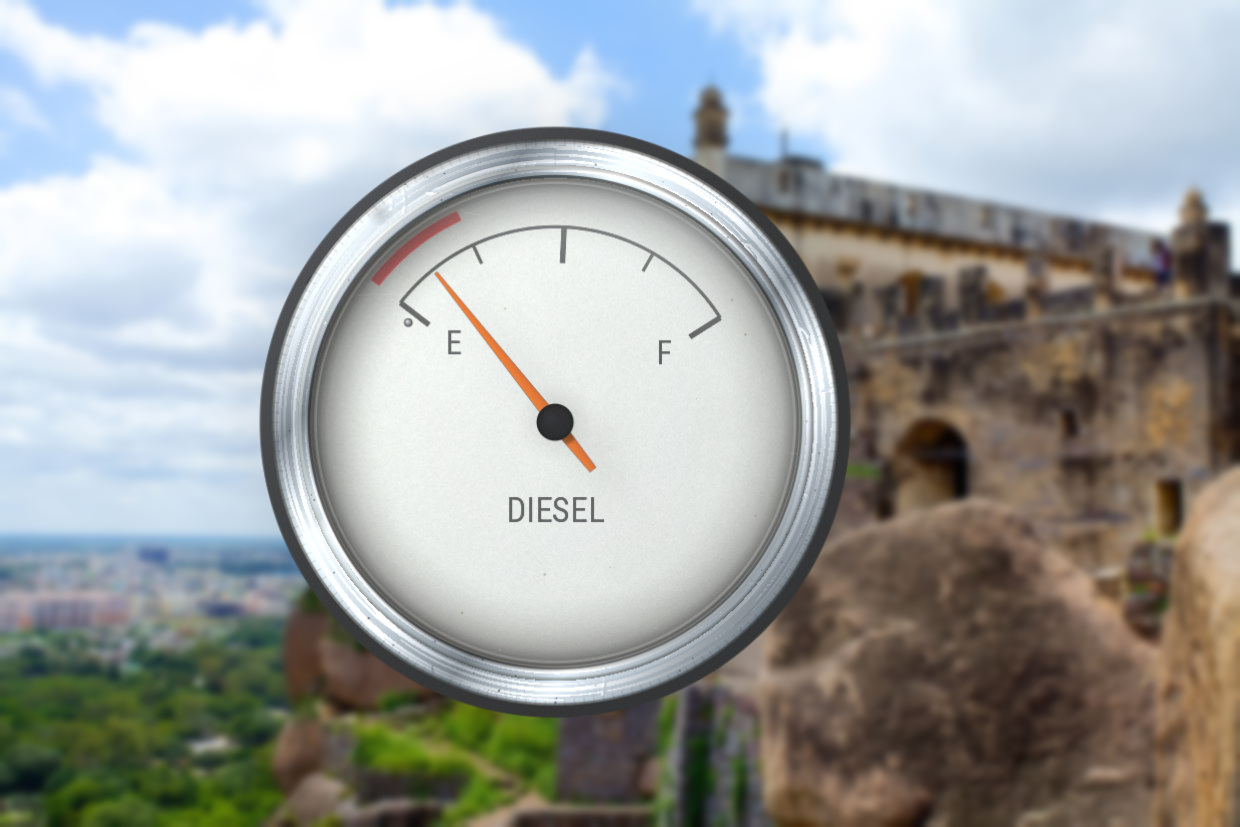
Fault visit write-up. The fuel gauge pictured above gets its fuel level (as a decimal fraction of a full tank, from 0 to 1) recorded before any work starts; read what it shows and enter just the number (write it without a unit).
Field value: 0.125
